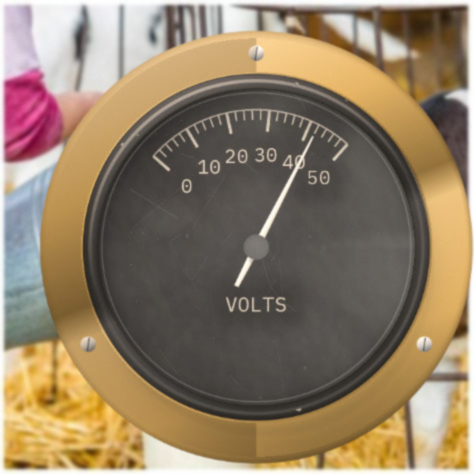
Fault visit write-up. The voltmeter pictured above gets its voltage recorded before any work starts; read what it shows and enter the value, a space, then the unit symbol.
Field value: 42 V
